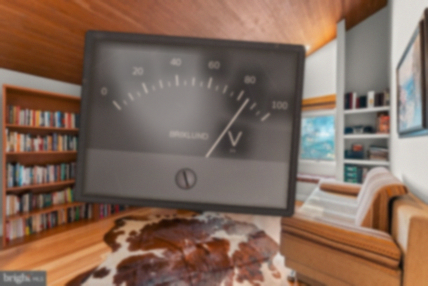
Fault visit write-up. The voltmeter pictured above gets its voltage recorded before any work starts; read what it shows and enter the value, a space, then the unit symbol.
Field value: 85 V
